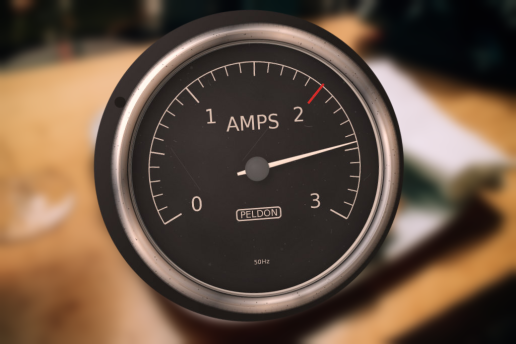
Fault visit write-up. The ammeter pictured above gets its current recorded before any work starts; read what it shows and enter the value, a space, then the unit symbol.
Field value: 2.45 A
